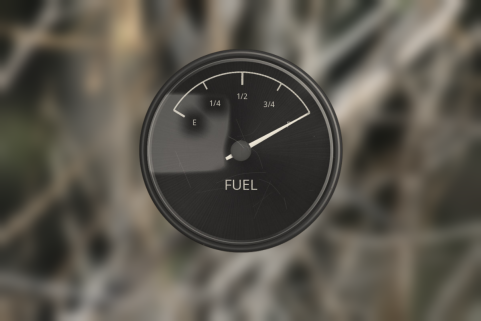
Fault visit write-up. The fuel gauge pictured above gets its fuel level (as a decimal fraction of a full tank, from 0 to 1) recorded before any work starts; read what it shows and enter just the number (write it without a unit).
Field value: 1
